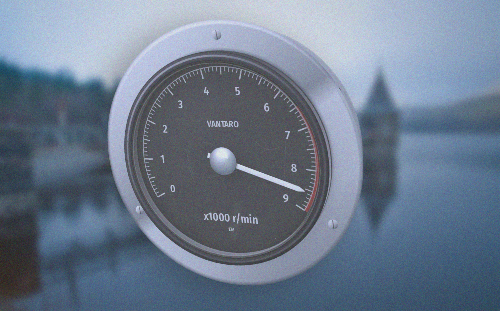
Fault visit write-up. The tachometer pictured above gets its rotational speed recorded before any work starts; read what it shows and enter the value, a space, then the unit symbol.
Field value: 8500 rpm
